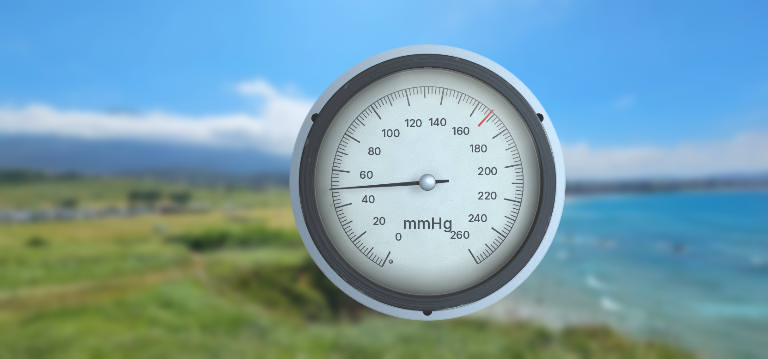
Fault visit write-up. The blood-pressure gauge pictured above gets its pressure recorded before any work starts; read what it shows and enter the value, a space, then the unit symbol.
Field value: 50 mmHg
